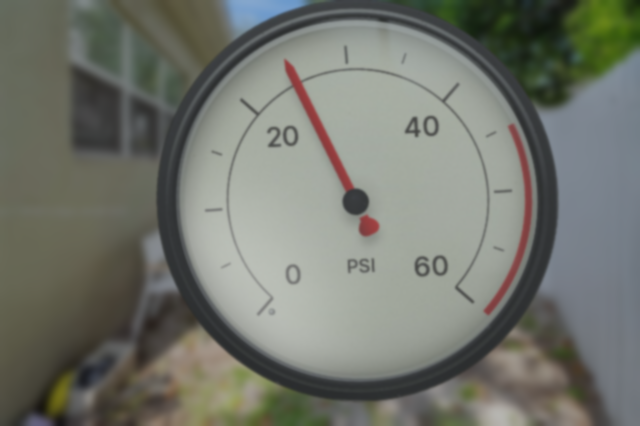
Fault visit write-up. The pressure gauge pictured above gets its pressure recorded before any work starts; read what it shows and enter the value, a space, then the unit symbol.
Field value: 25 psi
